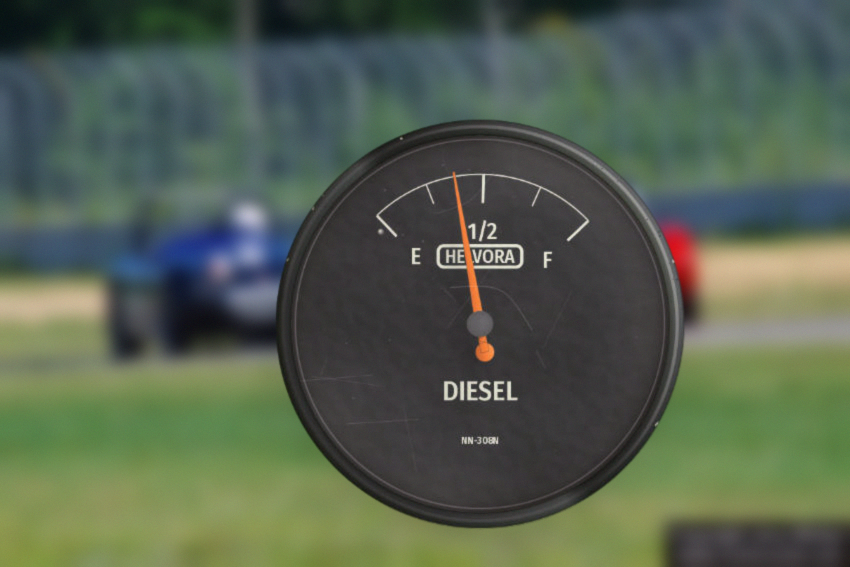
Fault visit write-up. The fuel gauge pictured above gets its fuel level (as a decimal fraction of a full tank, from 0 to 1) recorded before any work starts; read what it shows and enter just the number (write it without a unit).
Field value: 0.375
